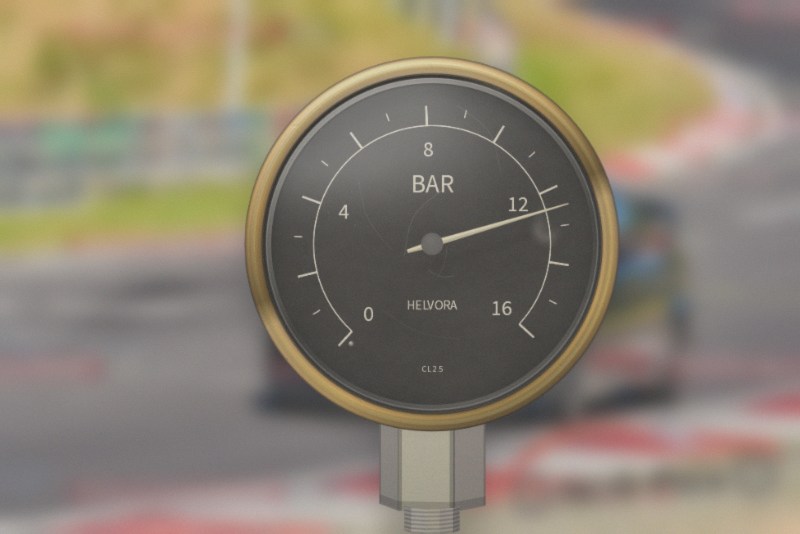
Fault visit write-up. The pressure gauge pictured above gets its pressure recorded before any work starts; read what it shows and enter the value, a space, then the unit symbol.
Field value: 12.5 bar
